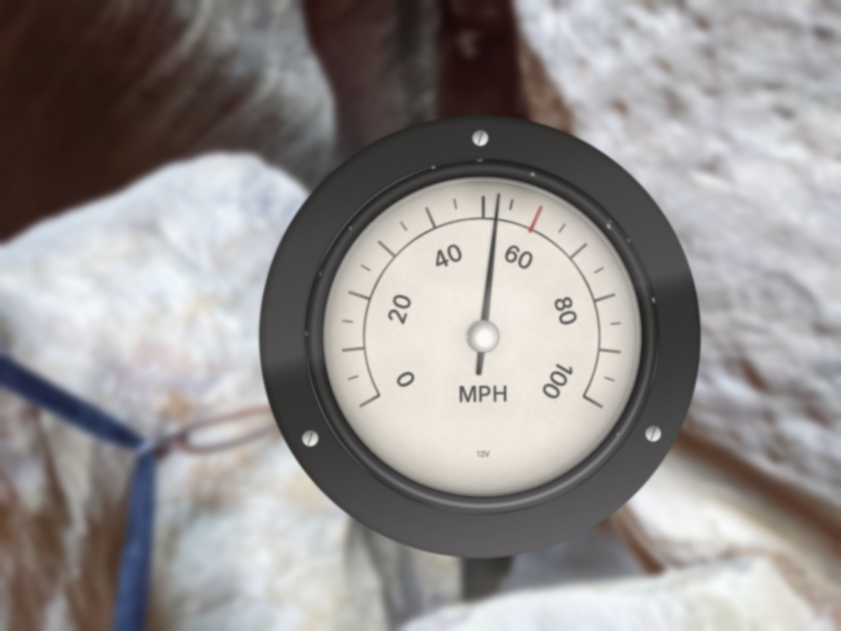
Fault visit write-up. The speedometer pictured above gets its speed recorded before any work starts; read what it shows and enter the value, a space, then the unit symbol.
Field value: 52.5 mph
